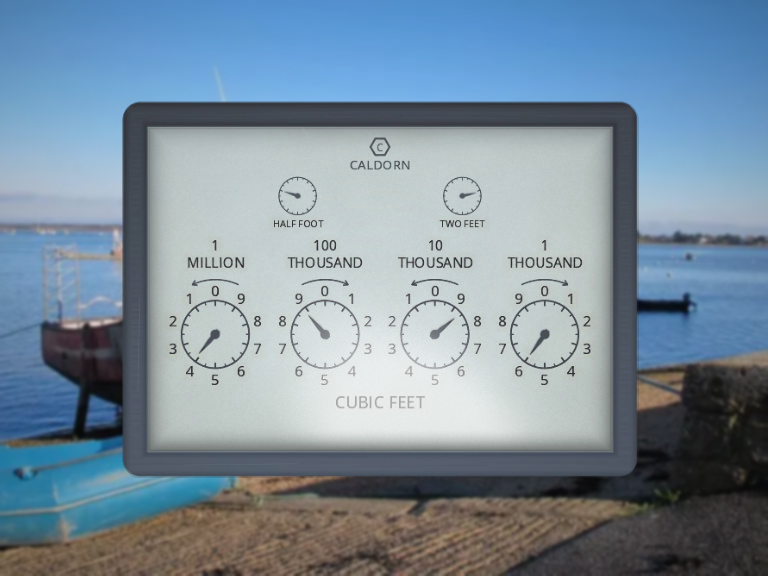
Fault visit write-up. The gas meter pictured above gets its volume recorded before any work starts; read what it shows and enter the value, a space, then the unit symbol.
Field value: 388600 ft³
